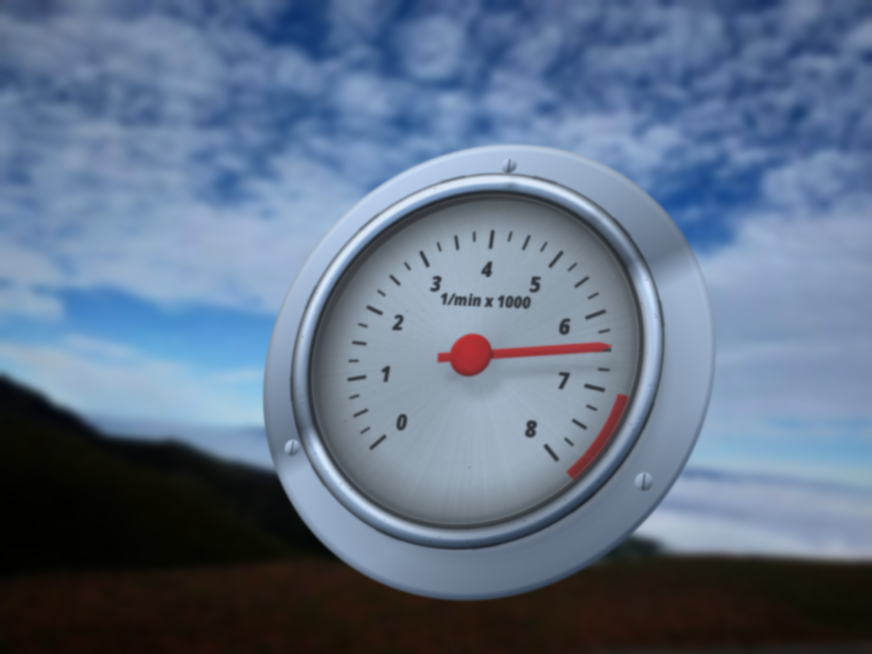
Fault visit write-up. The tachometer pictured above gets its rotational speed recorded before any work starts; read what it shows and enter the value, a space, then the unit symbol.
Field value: 6500 rpm
